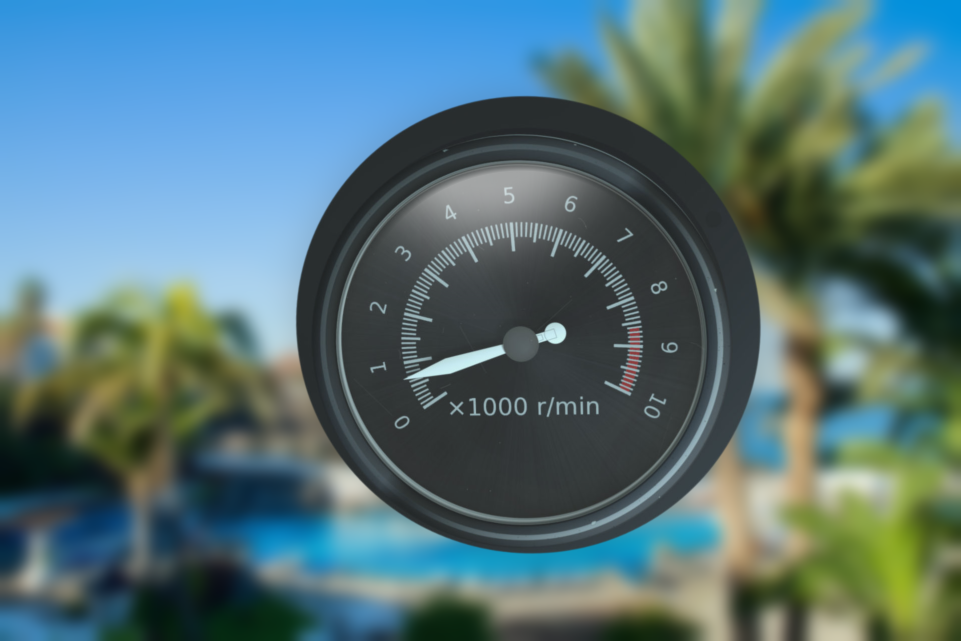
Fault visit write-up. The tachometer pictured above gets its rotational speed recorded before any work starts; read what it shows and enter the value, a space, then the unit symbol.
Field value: 700 rpm
